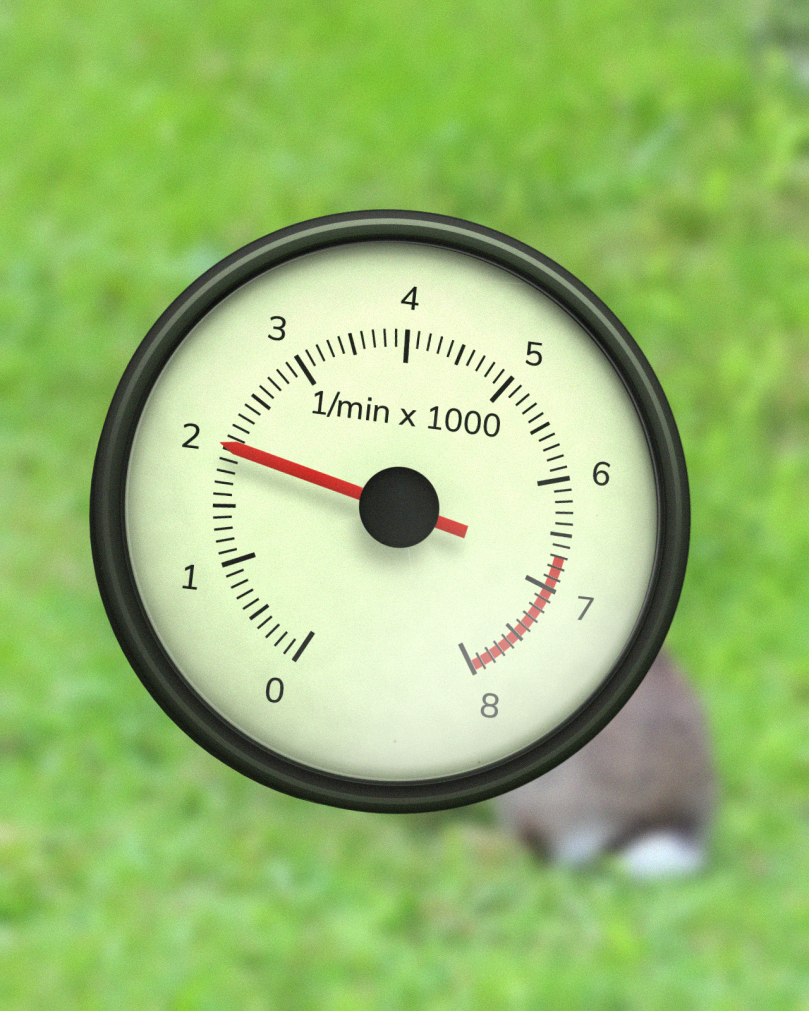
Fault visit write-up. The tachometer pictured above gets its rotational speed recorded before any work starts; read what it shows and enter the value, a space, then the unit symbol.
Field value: 2000 rpm
